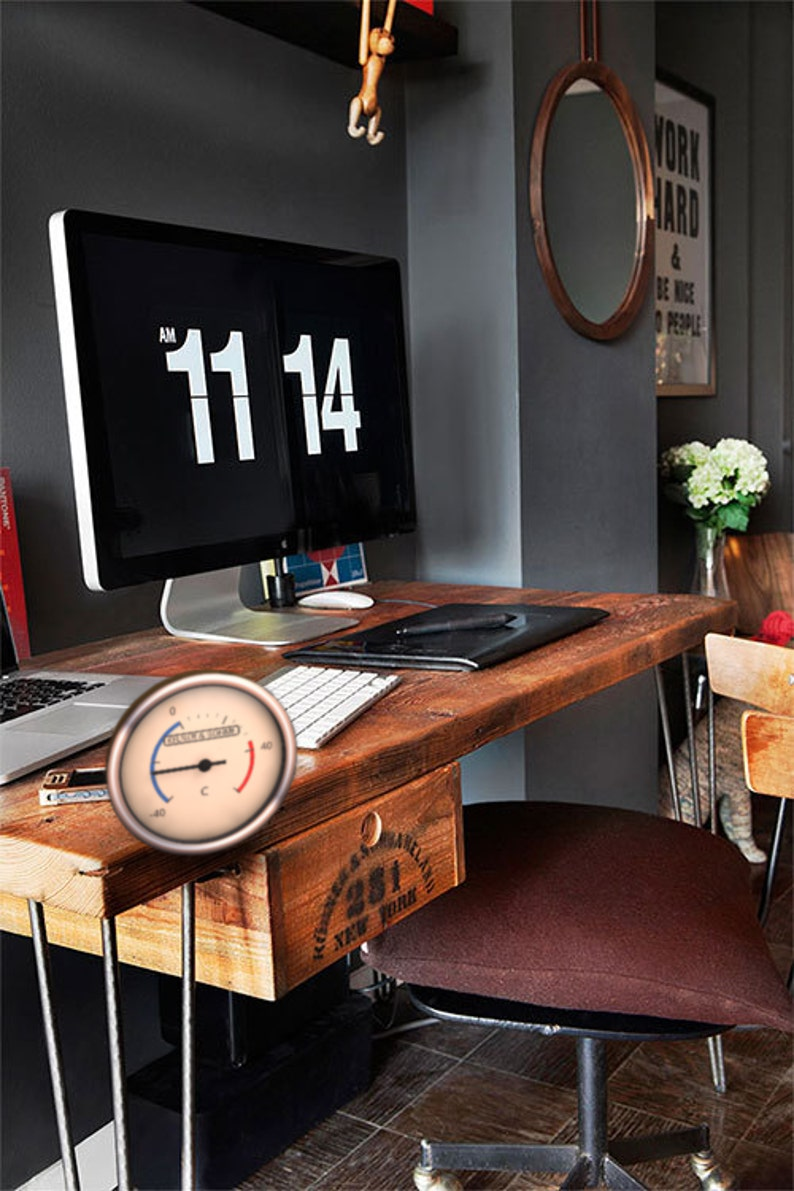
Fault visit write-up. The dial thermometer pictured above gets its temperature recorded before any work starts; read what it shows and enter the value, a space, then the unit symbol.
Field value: -24 °C
